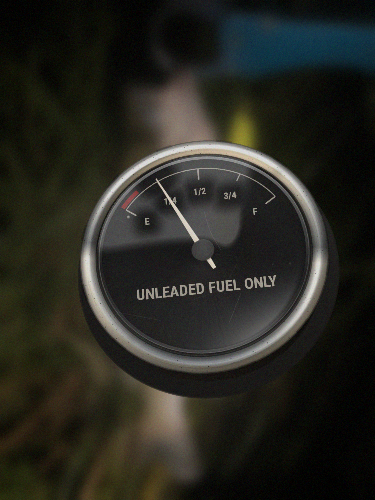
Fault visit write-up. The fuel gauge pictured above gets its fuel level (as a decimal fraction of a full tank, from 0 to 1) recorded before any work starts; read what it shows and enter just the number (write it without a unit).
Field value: 0.25
